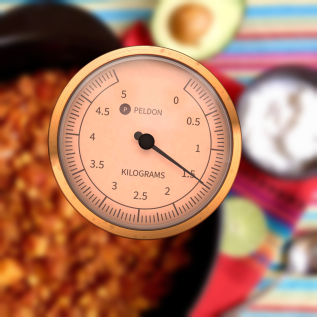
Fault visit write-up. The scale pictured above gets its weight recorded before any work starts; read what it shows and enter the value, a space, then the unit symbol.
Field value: 1.5 kg
